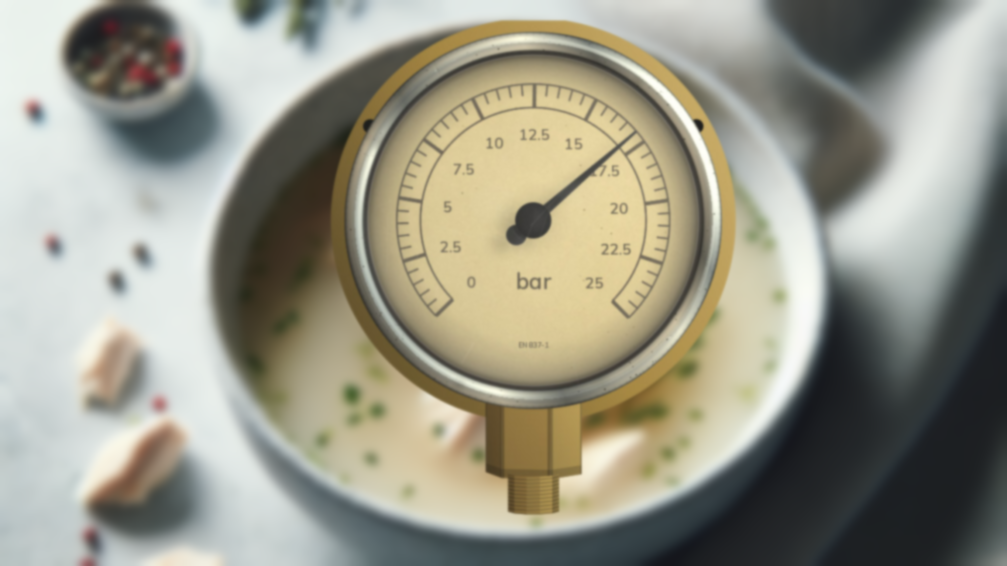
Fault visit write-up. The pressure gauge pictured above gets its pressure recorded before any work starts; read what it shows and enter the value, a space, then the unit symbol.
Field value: 17 bar
